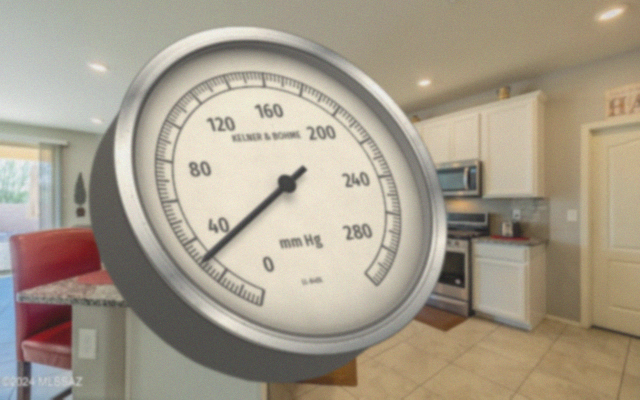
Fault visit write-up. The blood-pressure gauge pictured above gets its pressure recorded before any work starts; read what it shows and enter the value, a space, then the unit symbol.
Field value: 30 mmHg
